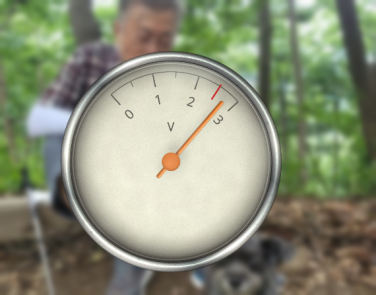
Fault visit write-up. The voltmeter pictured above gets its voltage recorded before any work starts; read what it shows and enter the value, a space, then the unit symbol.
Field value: 2.75 V
